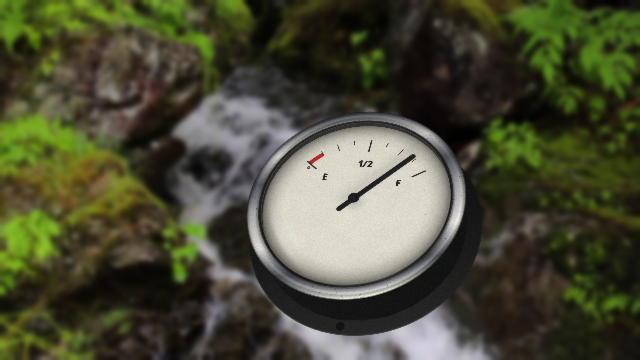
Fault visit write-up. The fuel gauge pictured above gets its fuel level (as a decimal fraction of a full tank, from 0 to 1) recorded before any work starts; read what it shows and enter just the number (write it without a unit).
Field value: 0.875
